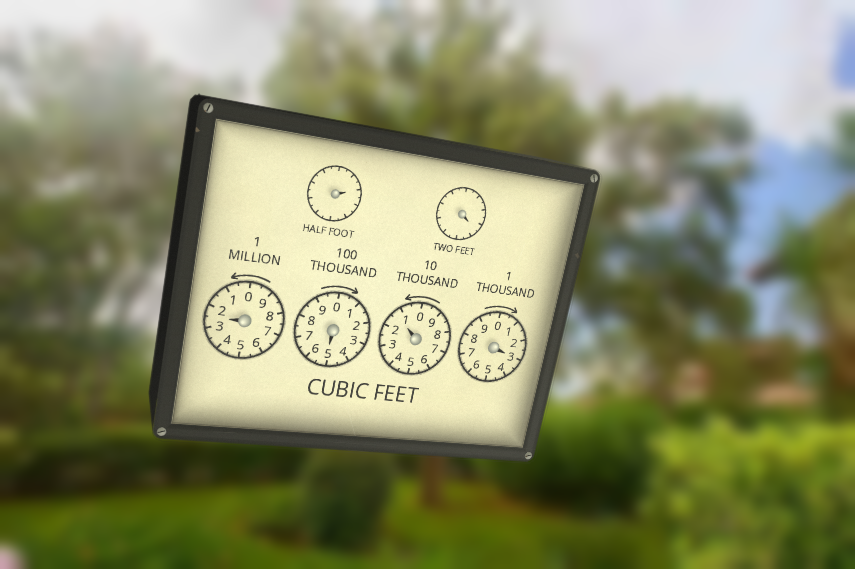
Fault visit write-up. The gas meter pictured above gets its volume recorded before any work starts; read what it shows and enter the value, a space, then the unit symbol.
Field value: 251300 ft³
